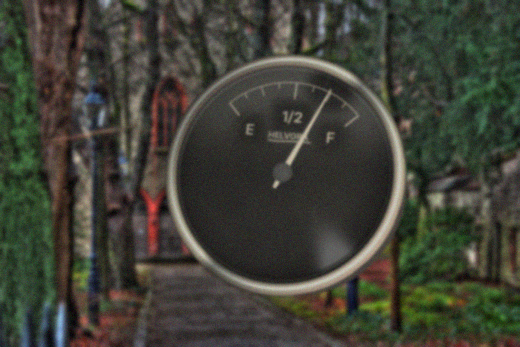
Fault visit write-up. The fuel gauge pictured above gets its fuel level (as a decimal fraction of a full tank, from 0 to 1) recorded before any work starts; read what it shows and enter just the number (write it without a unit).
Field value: 0.75
